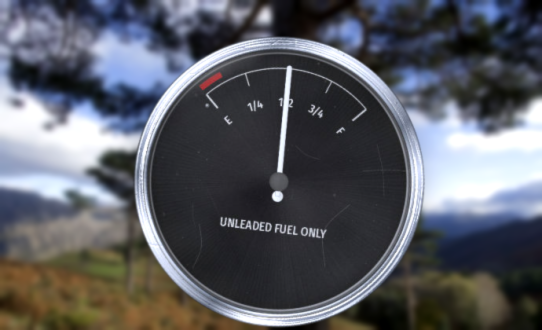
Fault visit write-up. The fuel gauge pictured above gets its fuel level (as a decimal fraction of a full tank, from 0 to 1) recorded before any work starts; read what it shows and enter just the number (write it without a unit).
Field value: 0.5
